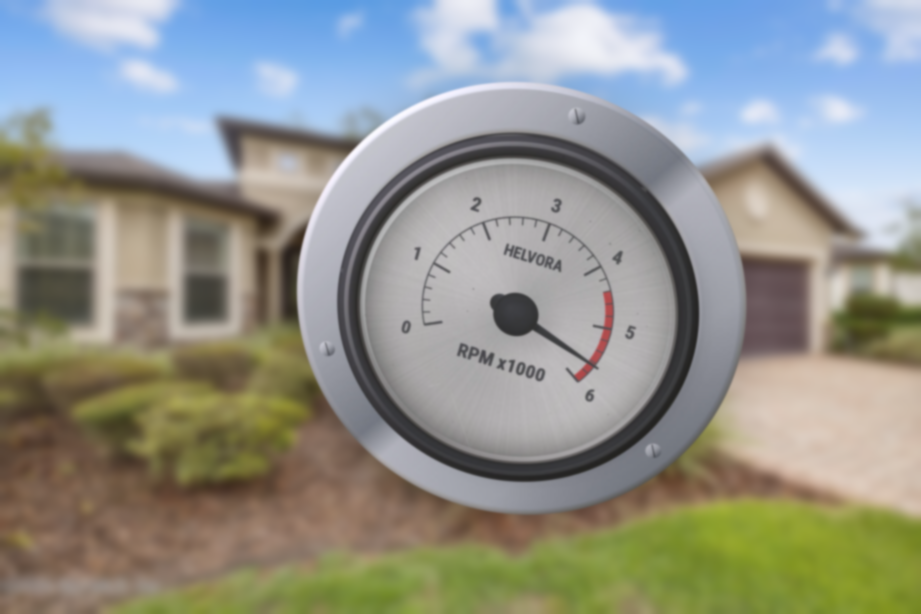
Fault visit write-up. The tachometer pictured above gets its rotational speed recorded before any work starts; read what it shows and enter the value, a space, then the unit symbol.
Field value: 5600 rpm
